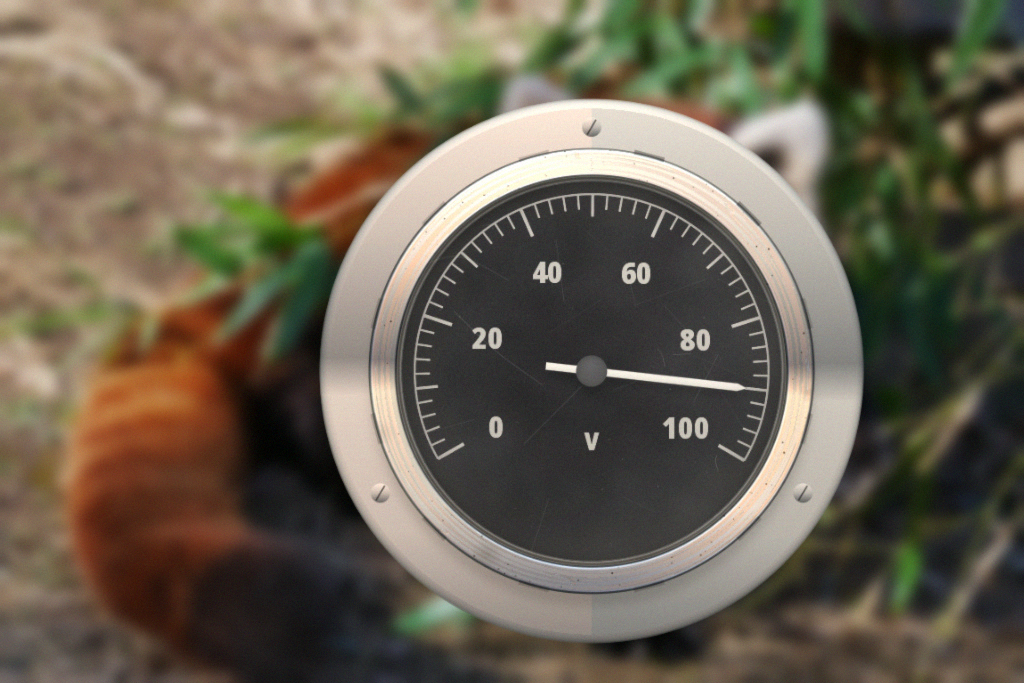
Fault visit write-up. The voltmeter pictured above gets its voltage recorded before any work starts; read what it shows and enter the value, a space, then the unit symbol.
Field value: 90 V
